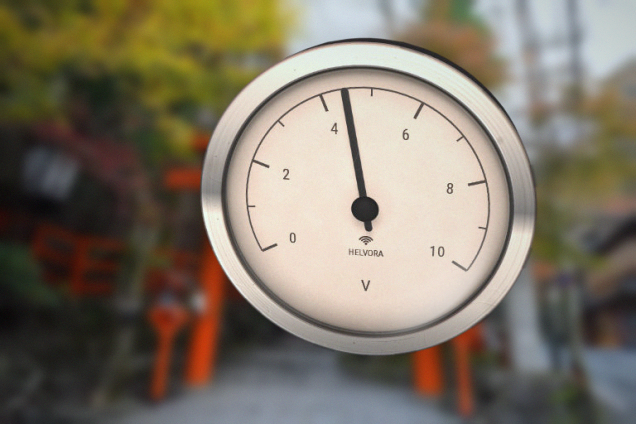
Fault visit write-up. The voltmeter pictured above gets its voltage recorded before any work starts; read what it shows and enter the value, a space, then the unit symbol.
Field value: 4.5 V
